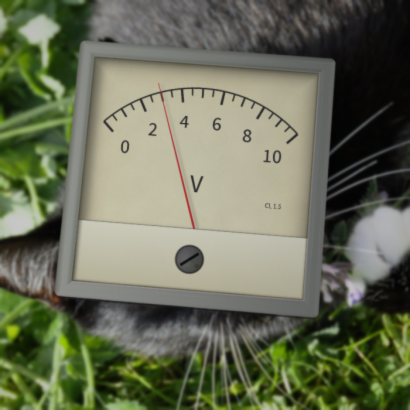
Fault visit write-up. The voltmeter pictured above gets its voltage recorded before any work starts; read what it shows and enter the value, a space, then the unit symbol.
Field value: 3 V
